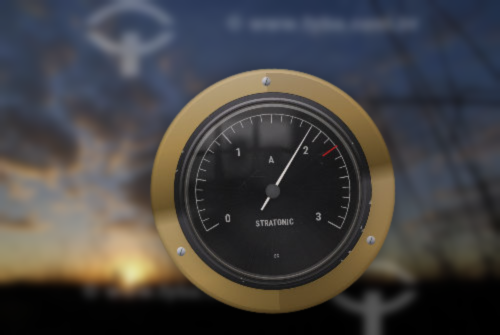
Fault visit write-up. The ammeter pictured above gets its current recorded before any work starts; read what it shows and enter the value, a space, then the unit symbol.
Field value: 1.9 A
